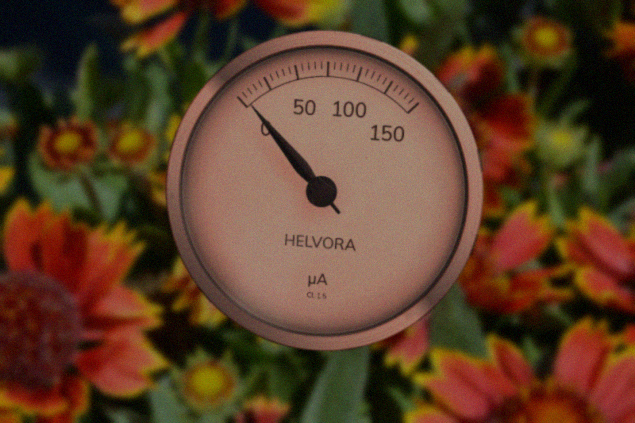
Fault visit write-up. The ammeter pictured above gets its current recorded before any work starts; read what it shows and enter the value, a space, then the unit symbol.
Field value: 5 µA
